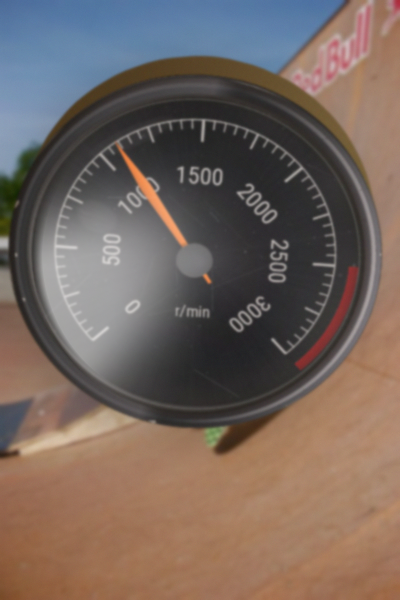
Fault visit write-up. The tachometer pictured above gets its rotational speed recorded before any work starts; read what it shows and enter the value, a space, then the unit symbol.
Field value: 1100 rpm
